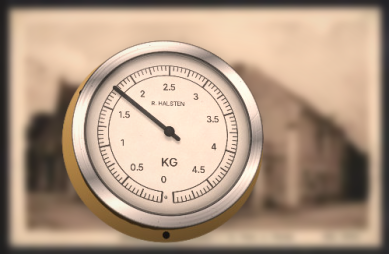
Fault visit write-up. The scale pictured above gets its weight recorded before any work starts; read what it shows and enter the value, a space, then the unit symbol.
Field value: 1.75 kg
